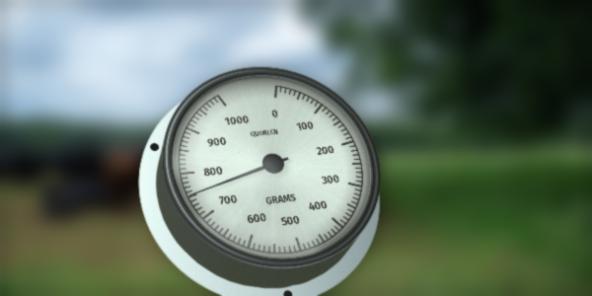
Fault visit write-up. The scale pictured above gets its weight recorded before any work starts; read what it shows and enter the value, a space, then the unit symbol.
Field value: 750 g
